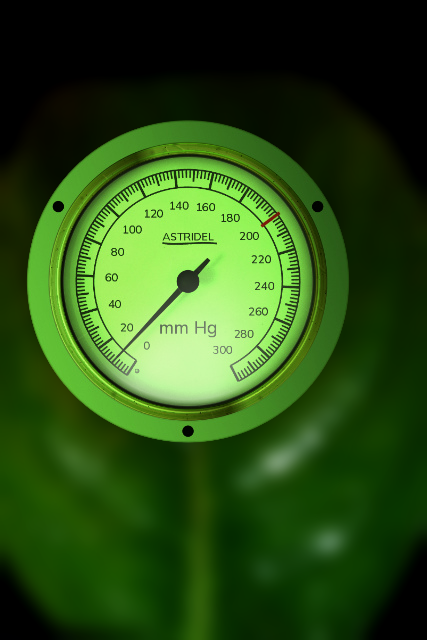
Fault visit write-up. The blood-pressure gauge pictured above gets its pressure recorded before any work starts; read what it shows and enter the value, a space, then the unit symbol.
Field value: 10 mmHg
